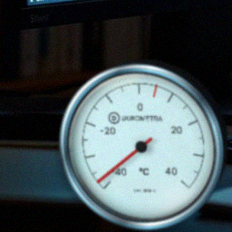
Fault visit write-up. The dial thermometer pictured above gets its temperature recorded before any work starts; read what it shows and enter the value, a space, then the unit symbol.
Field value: -37.5 °C
